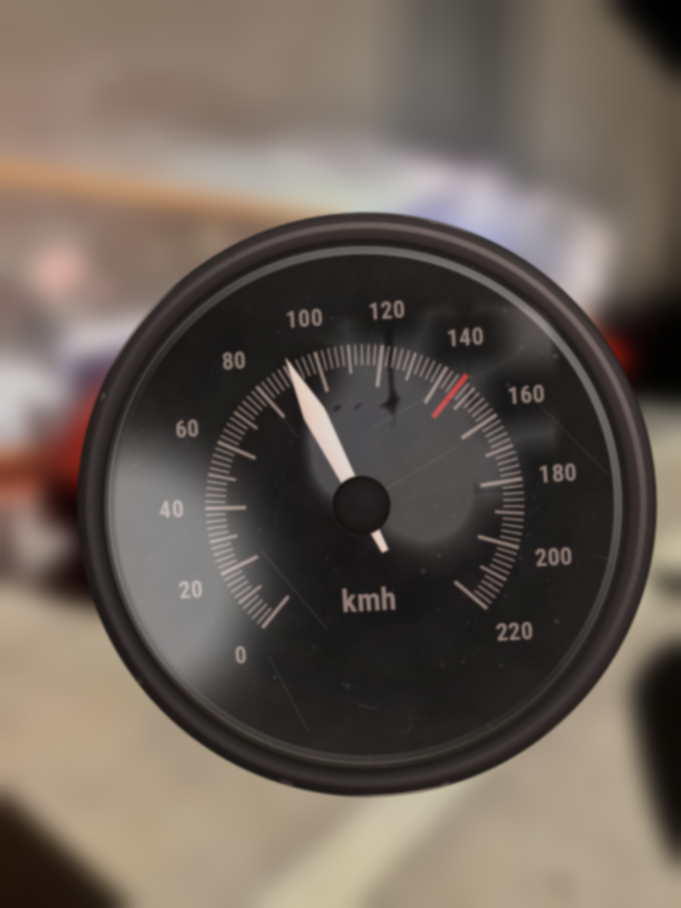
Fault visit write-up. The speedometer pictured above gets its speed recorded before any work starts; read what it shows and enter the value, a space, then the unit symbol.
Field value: 92 km/h
